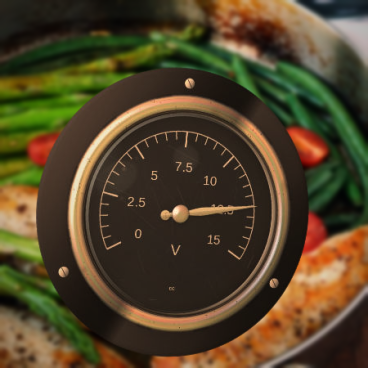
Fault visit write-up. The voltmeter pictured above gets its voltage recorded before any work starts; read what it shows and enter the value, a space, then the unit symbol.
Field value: 12.5 V
